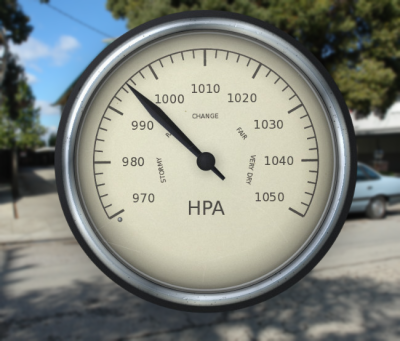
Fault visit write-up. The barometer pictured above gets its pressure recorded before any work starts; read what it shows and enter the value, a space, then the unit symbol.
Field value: 995 hPa
